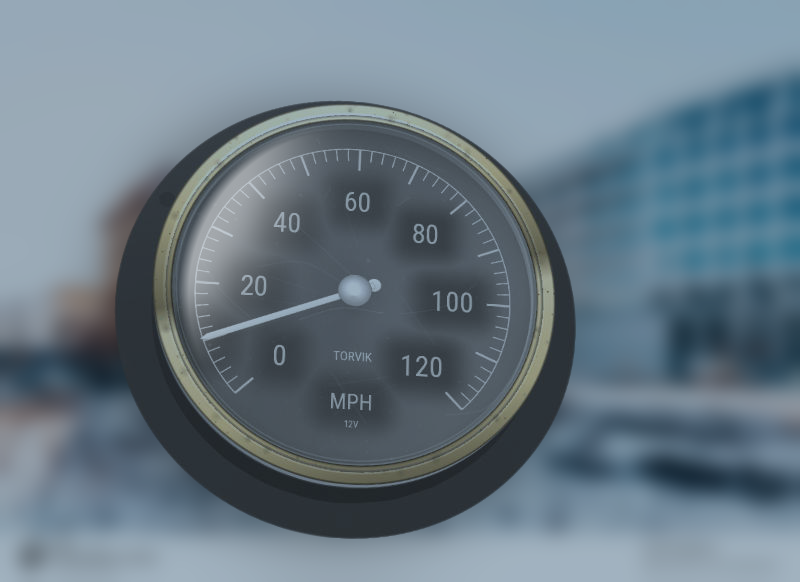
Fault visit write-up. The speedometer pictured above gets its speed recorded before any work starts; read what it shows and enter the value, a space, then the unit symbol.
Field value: 10 mph
